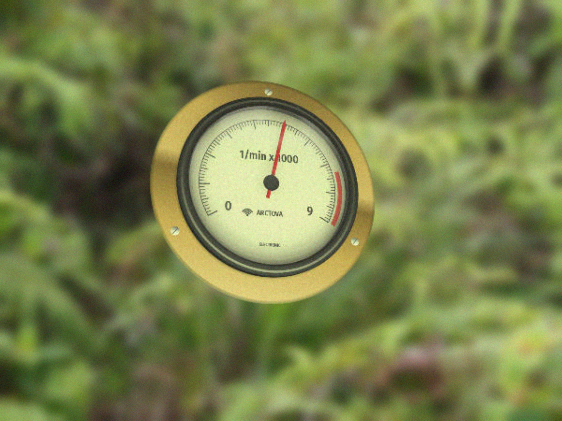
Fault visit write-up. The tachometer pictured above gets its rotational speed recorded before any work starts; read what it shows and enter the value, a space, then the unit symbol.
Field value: 5000 rpm
